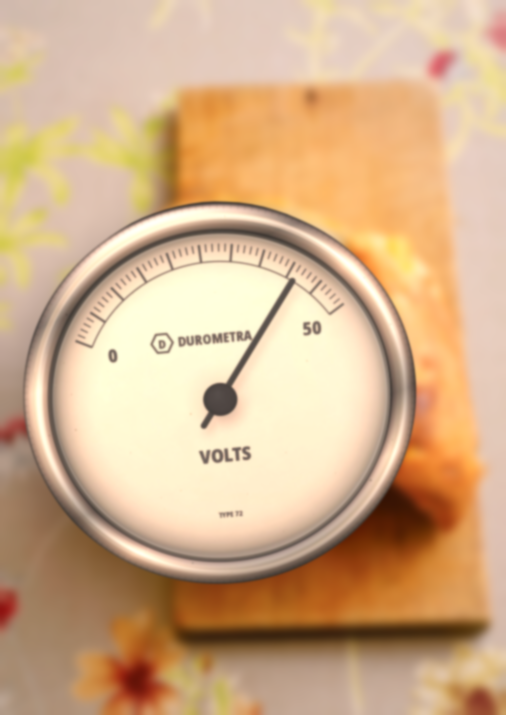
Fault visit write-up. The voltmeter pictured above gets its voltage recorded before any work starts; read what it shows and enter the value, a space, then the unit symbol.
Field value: 41 V
